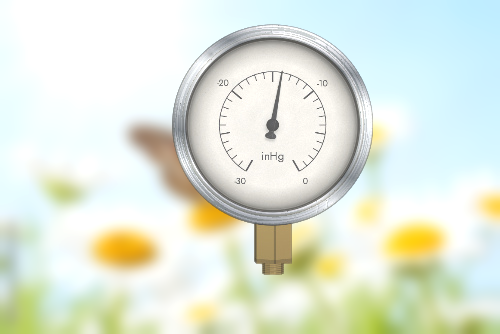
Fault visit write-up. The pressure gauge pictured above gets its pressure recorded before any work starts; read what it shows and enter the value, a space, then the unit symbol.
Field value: -14 inHg
